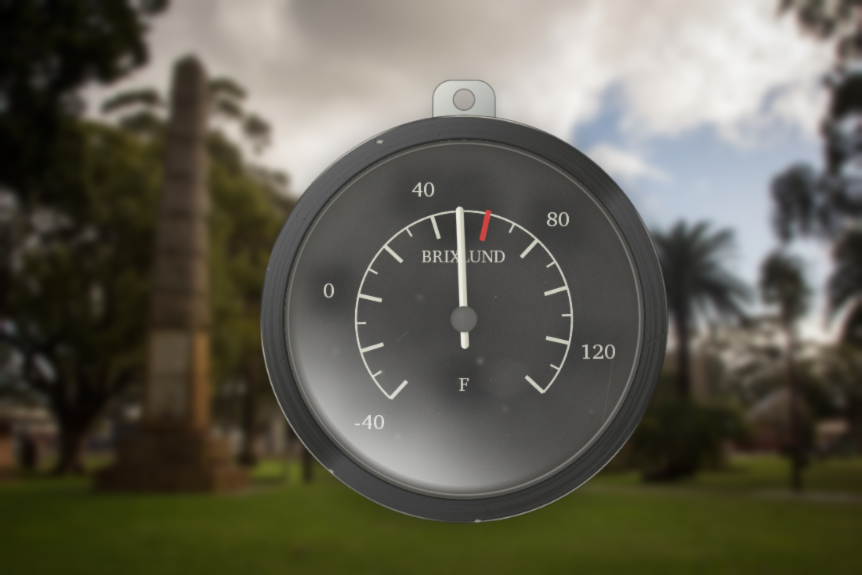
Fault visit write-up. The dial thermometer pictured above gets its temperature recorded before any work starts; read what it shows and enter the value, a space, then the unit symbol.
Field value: 50 °F
